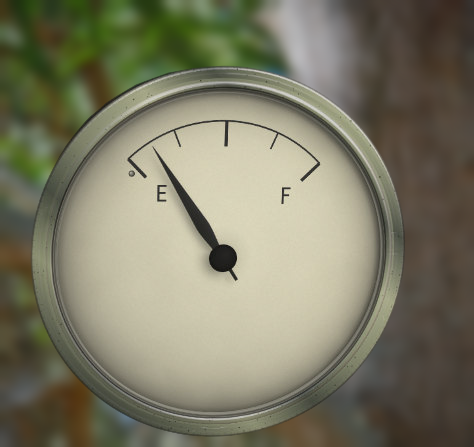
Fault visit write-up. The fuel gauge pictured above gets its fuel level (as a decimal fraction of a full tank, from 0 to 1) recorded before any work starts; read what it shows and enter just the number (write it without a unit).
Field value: 0.125
